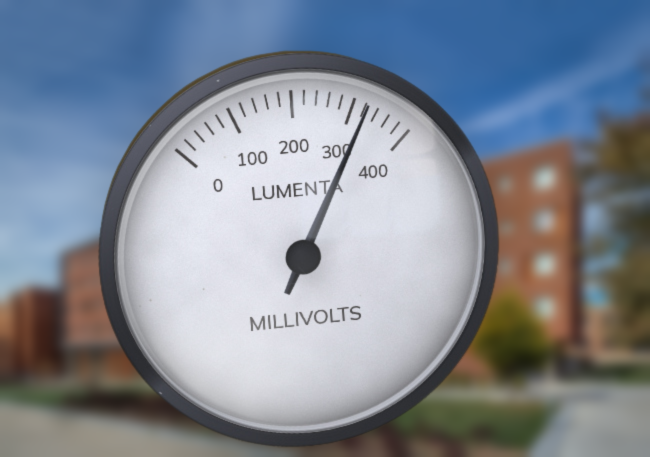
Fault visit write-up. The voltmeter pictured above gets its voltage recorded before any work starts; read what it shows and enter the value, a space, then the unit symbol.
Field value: 320 mV
